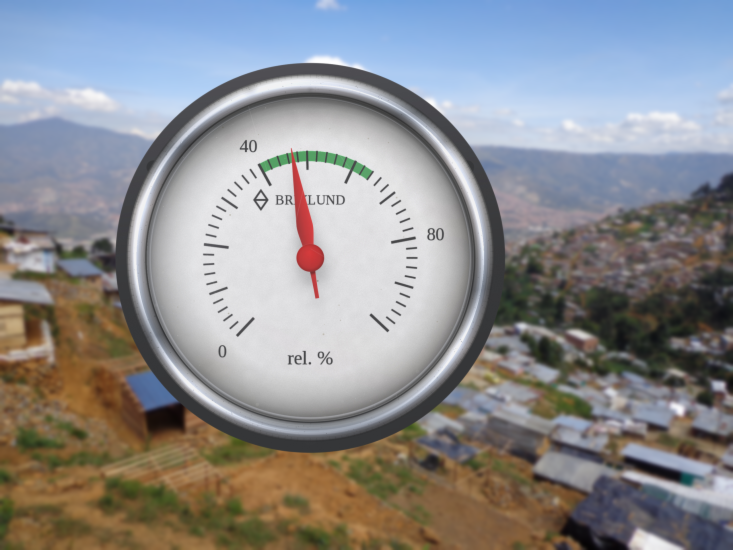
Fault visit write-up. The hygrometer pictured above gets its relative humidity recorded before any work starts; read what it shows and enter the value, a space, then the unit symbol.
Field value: 47 %
